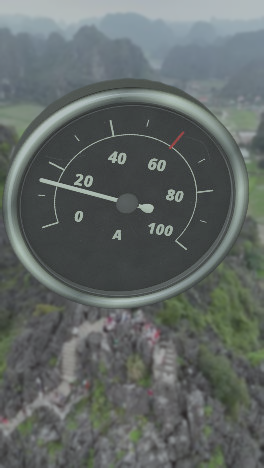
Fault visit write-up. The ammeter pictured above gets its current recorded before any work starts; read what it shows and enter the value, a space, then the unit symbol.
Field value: 15 A
